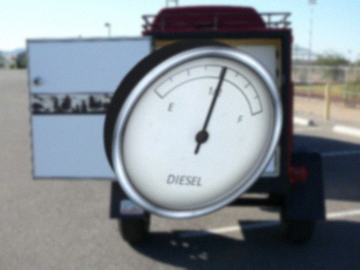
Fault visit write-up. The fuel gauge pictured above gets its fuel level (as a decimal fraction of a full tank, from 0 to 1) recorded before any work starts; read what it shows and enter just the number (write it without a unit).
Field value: 0.5
